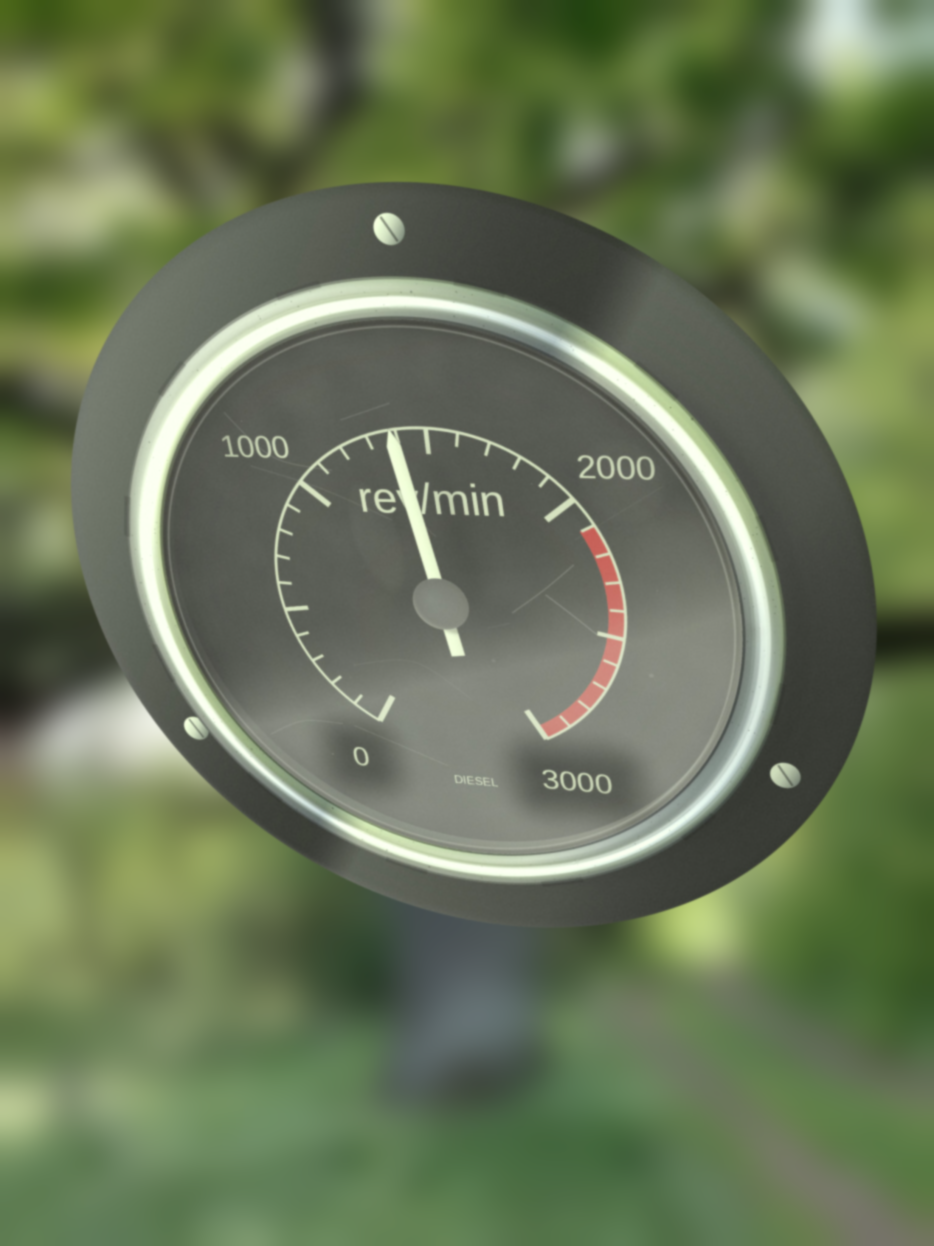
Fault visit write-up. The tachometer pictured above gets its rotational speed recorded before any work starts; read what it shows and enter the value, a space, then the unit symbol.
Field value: 1400 rpm
